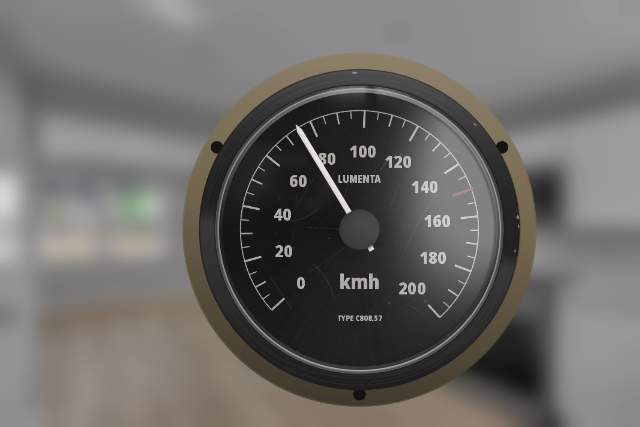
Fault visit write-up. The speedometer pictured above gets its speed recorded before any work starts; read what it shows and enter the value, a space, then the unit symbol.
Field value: 75 km/h
